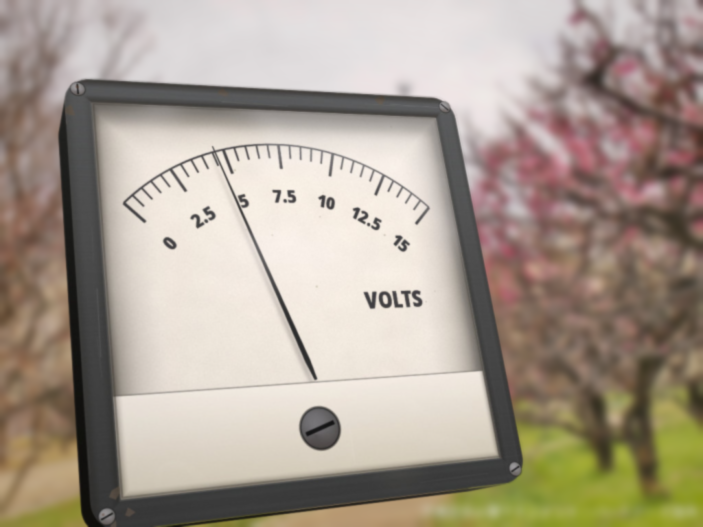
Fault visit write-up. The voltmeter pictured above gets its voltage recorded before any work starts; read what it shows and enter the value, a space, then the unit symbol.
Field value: 4.5 V
